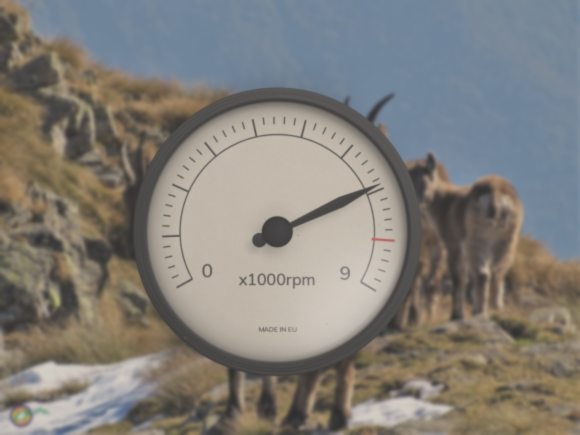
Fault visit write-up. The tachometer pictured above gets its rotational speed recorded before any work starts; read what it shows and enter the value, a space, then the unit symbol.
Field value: 6900 rpm
